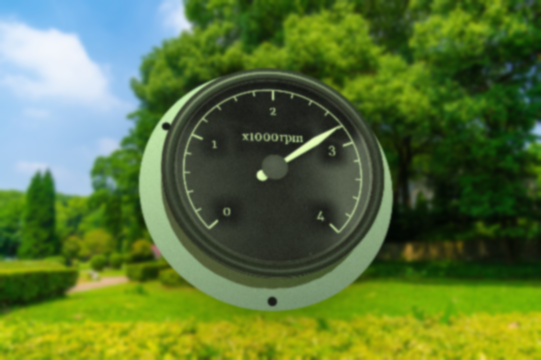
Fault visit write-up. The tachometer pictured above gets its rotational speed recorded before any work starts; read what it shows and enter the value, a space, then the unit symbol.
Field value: 2800 rpm
